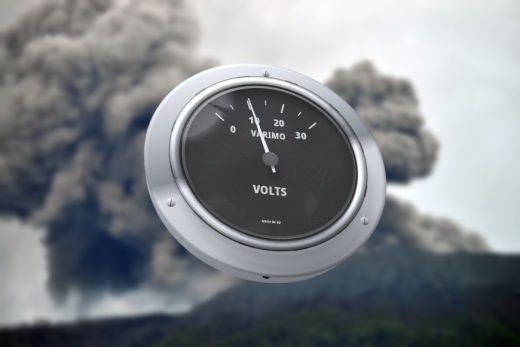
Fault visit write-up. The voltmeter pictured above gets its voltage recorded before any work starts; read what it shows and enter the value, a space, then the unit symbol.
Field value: 10 V
